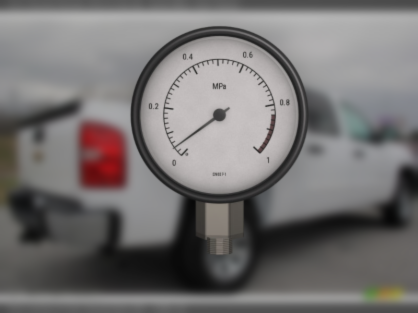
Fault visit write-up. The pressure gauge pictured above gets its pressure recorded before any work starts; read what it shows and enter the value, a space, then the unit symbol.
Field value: 0.04 MPa
